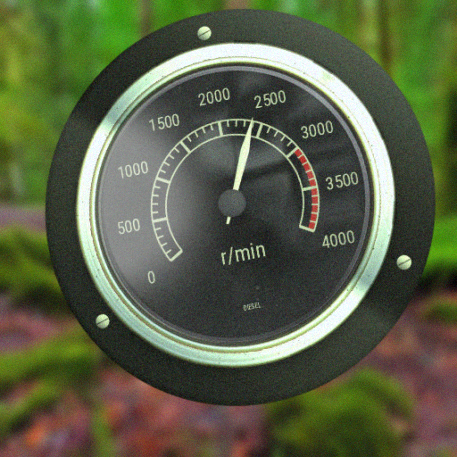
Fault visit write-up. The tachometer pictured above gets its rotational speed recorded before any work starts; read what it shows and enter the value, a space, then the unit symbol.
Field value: 2400 rpm
